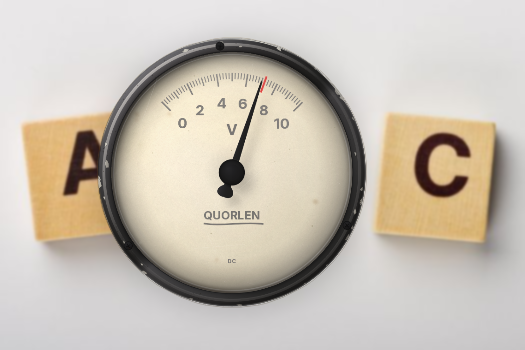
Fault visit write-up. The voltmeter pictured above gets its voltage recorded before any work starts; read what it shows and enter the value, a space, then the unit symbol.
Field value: 7 V
